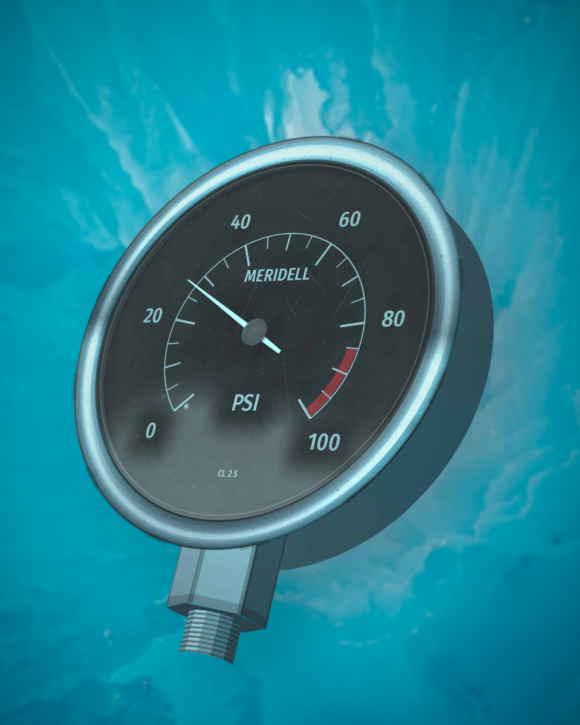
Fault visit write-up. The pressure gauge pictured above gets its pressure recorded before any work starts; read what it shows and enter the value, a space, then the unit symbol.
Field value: 27.5 psi
